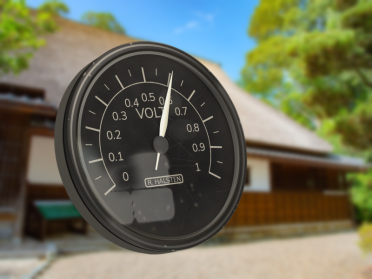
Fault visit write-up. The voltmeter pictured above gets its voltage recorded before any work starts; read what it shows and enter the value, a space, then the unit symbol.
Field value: 0.6 V
